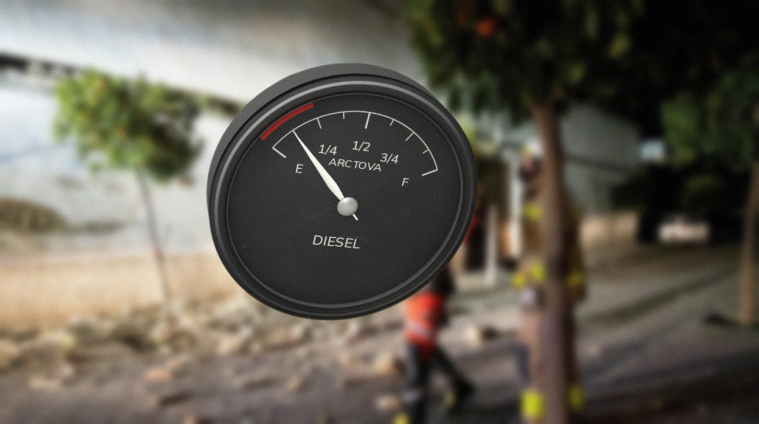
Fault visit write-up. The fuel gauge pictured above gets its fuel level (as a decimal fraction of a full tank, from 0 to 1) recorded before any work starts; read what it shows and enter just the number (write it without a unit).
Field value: 0.125
